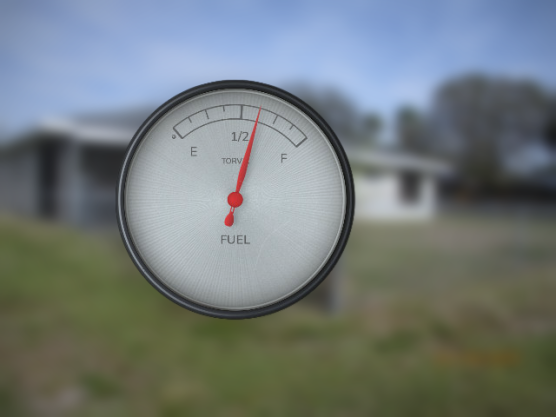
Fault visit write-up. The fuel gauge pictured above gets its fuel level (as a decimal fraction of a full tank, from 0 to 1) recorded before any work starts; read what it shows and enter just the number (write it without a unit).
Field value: 0.625
